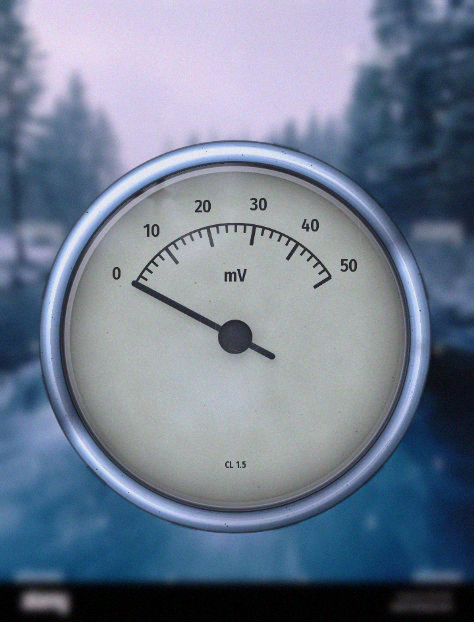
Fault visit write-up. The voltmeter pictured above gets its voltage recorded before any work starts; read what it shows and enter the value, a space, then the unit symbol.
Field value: 0 mV
